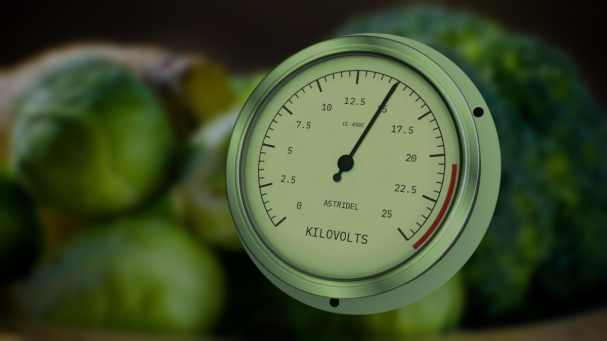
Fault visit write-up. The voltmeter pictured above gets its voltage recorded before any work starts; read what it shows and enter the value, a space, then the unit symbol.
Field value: 15 kV
